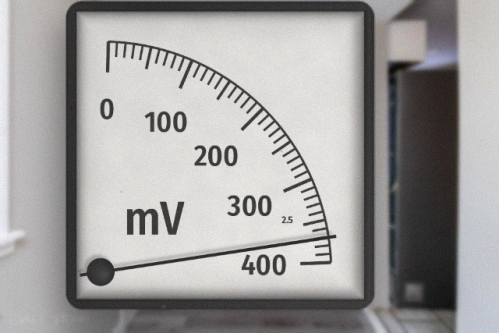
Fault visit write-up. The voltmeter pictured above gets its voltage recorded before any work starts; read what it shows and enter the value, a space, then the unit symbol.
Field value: 370 mV
